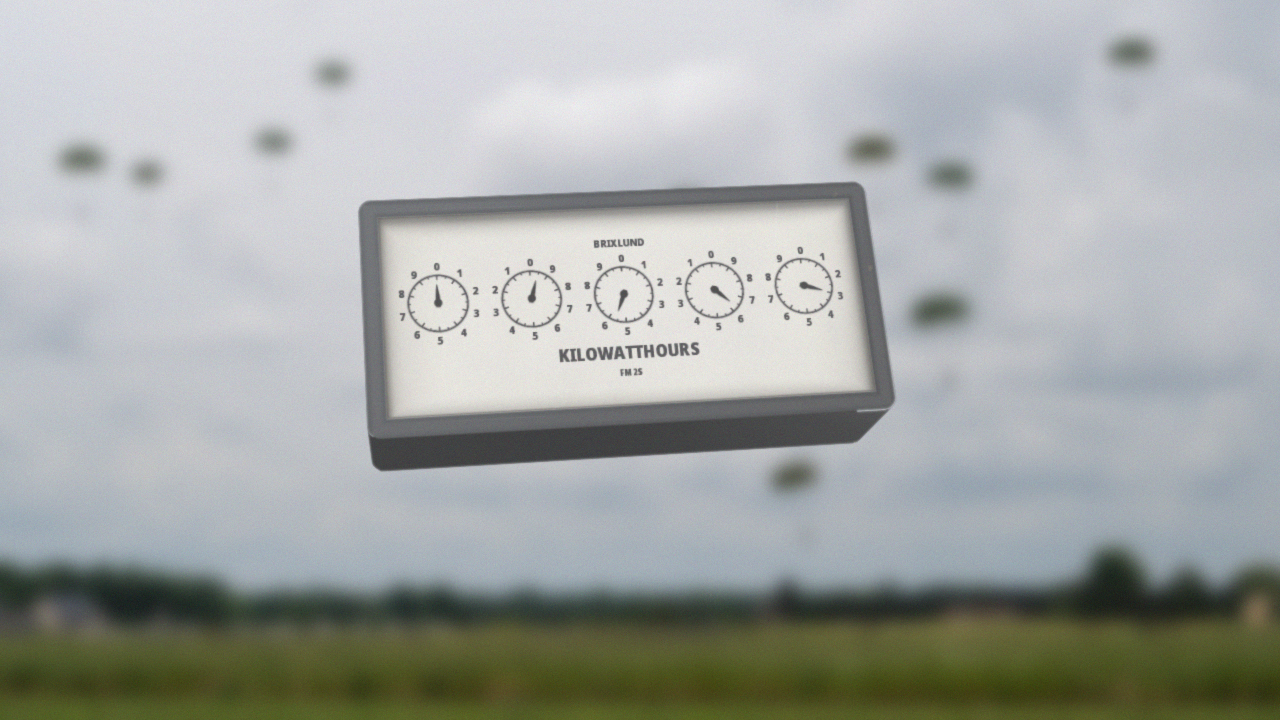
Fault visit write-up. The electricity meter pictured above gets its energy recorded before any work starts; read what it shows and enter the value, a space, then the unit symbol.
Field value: 99563 kWh
